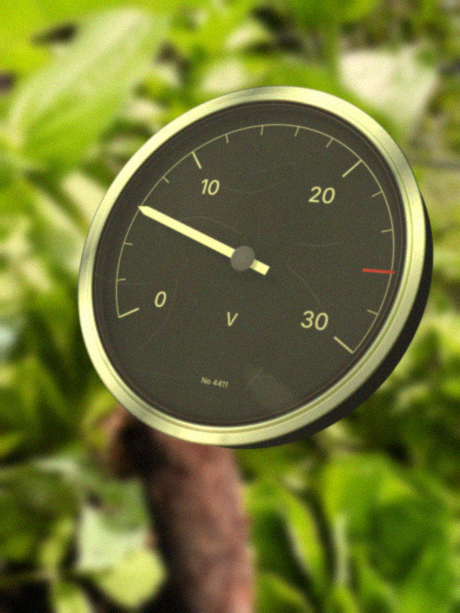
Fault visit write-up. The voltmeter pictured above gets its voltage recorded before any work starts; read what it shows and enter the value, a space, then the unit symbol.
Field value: 6 V
